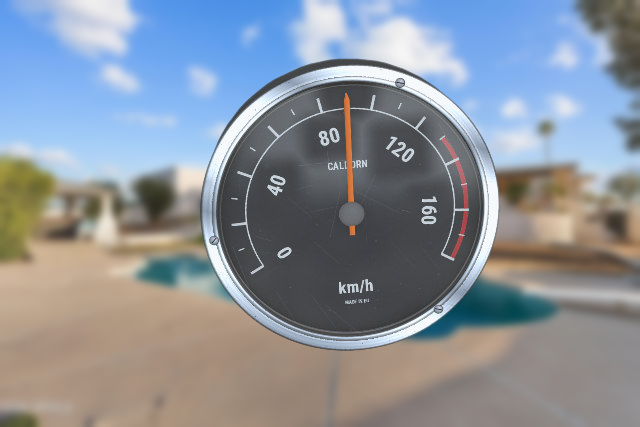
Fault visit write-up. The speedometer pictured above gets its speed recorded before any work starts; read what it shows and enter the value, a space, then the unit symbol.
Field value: 90 km/h
